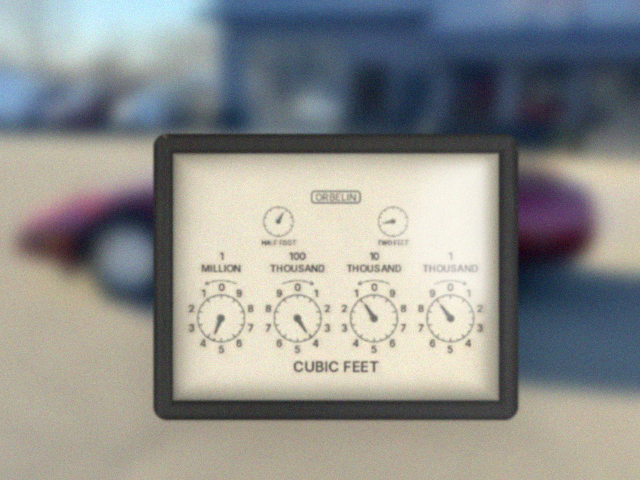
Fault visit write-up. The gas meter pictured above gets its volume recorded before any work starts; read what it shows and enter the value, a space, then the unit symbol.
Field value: 440900 ft³
